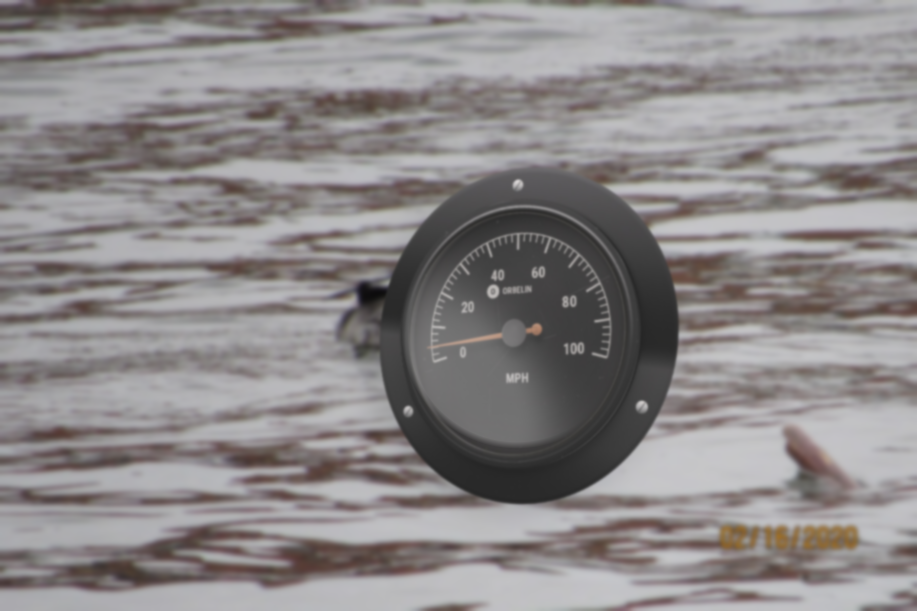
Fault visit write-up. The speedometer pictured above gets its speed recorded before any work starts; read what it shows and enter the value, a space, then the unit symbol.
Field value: 4 mph
